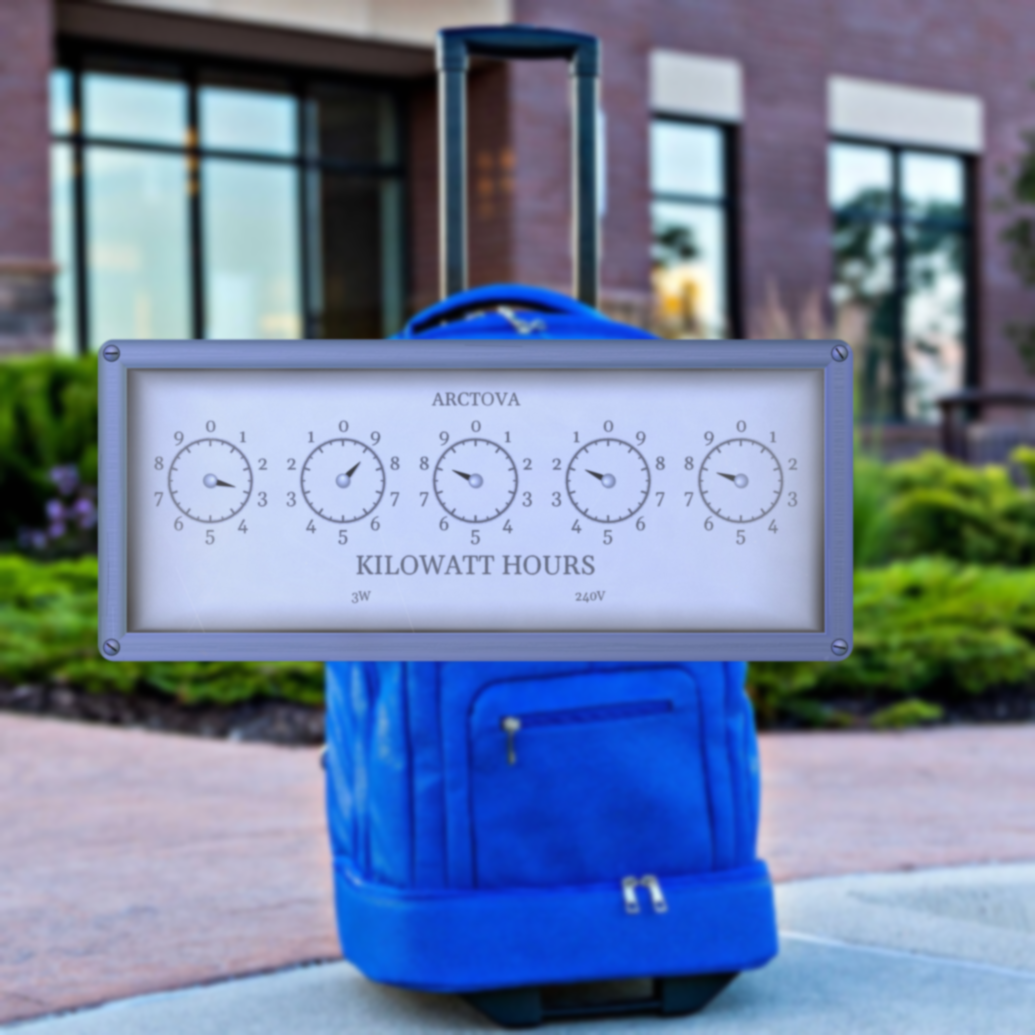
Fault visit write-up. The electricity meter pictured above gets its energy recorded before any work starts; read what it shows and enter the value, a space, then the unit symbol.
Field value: 28818 kWh
